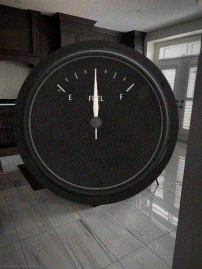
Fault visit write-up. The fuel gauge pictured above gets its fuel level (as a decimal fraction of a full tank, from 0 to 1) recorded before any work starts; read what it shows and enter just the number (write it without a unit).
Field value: 0.5
